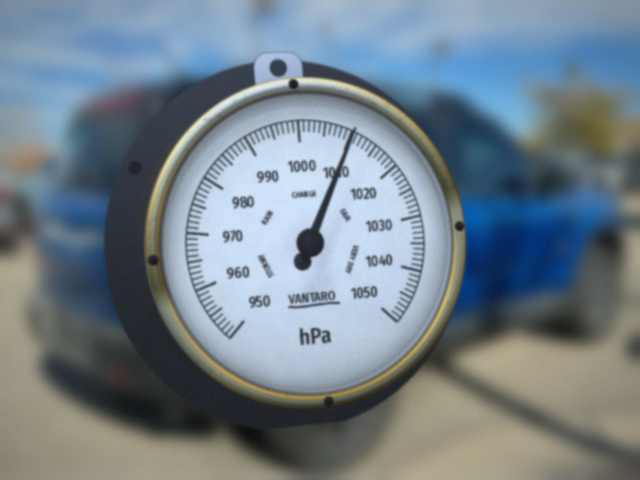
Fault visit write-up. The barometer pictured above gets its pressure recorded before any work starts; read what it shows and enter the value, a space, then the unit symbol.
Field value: 1010 hPa
